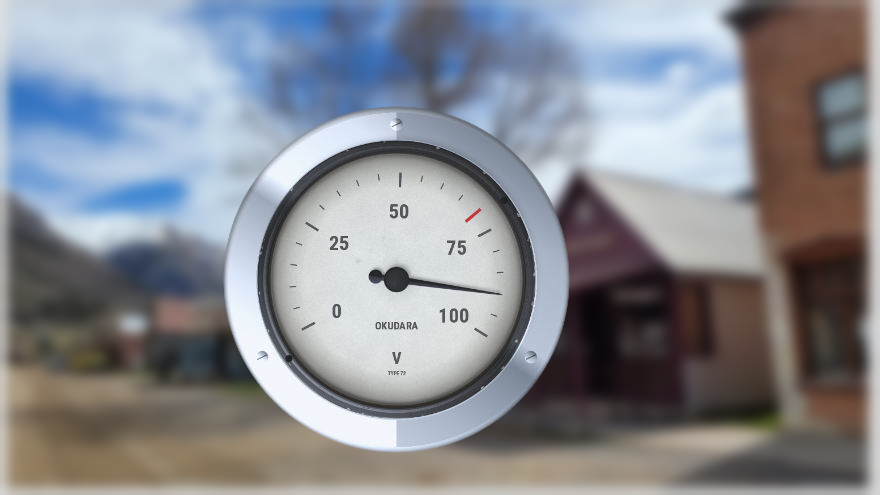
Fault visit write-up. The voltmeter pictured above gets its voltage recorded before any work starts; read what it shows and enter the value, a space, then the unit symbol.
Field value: 90 V
